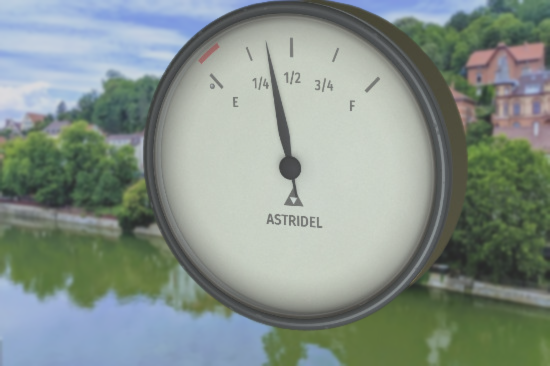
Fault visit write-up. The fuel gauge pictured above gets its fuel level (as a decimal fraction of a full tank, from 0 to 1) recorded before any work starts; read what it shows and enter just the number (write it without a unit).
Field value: 0.375
